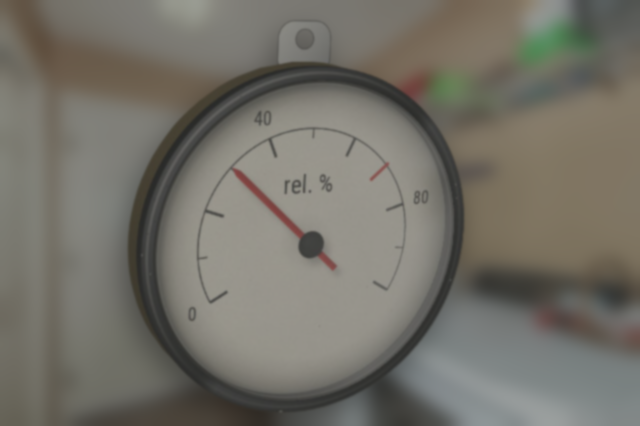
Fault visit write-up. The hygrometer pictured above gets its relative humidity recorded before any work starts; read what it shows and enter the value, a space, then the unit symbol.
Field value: 30 %
